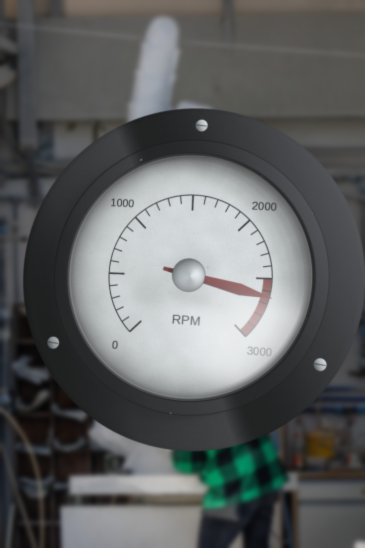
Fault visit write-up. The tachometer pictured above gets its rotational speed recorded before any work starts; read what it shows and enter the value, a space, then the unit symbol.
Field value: 2650 rpm
